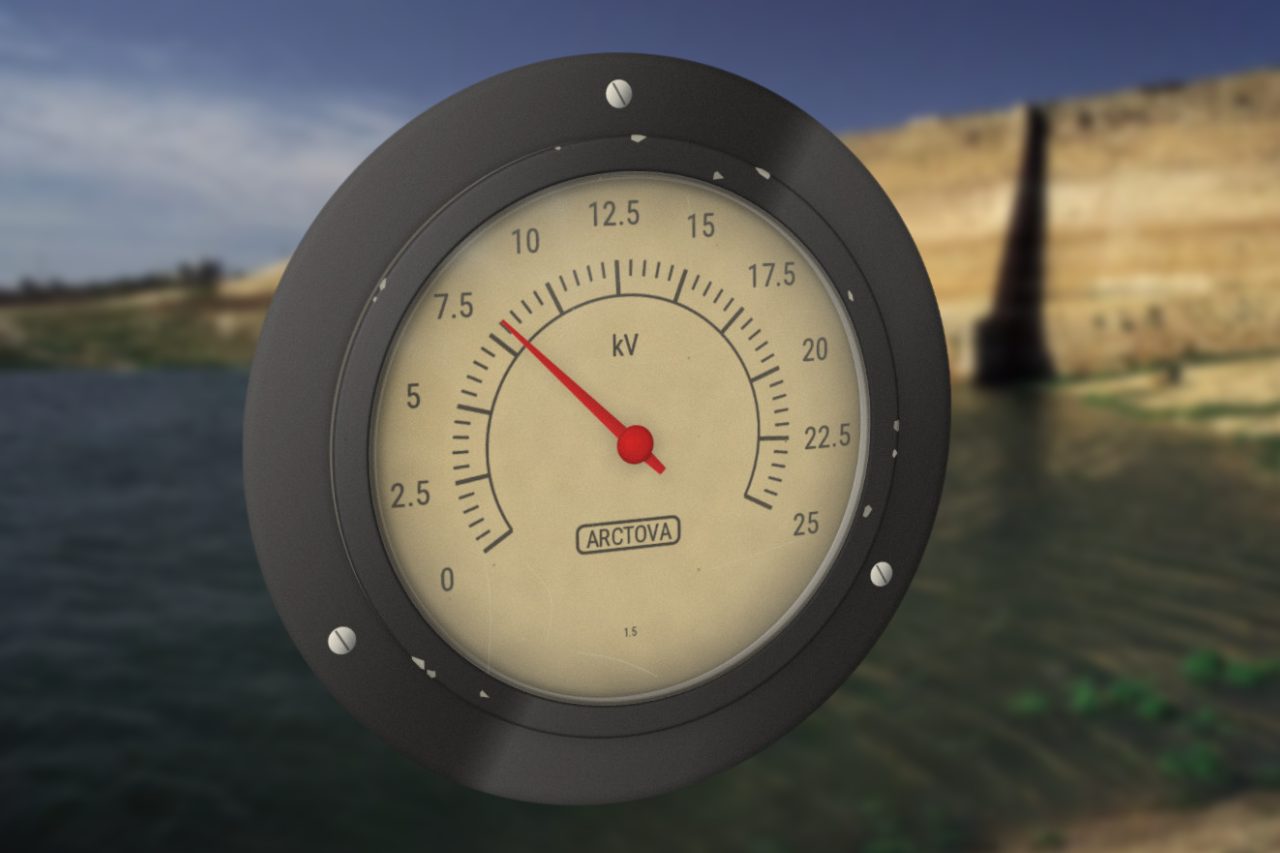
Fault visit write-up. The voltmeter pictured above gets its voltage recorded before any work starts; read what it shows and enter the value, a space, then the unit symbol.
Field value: 8 kV
